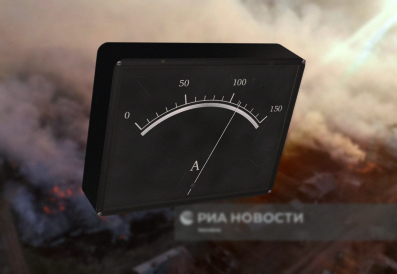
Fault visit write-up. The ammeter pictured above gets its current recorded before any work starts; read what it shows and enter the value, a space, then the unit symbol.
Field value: 110 A
